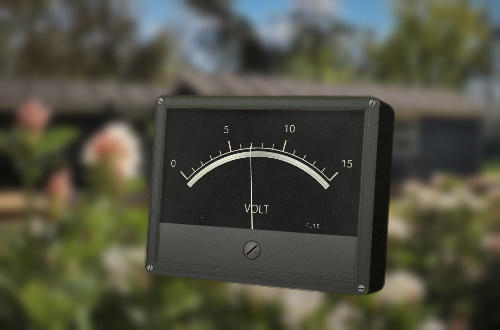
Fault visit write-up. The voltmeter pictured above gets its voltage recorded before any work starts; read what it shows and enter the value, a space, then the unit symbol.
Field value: 7 V
